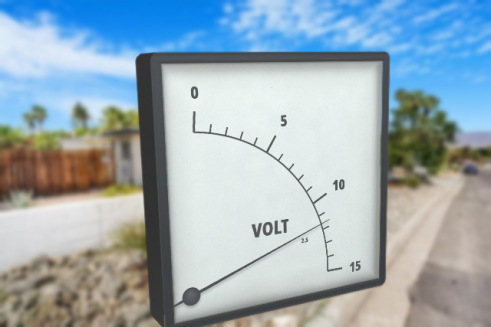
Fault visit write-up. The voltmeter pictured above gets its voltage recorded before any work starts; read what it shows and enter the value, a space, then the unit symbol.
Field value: 11.5 V
